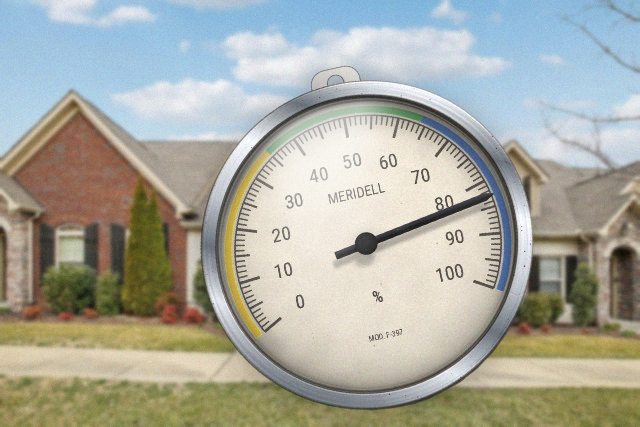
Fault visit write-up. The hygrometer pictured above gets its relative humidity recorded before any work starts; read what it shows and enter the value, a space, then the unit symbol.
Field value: 83 %
